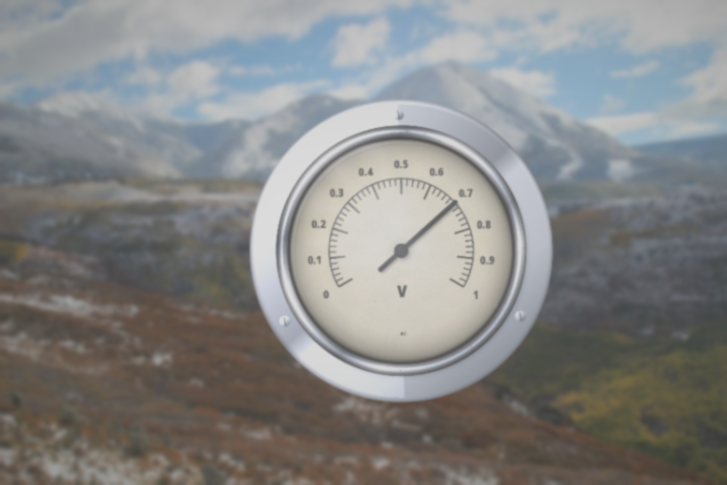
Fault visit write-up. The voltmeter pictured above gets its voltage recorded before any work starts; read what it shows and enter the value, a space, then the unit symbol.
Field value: 0.7 V
